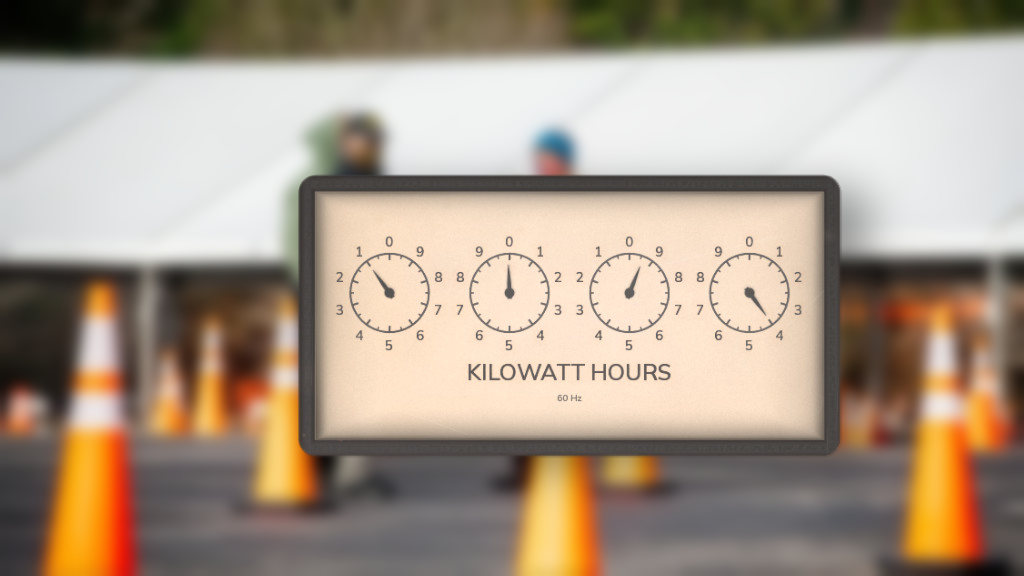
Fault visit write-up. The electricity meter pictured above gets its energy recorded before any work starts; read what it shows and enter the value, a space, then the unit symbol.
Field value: 994 kWh
